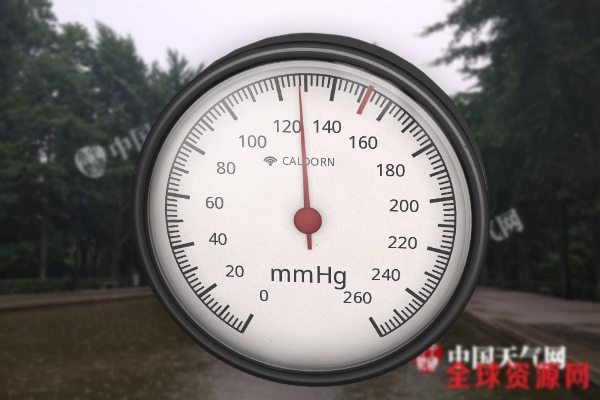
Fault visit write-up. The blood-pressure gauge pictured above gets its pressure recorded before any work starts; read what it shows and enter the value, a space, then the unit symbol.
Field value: 128 mmHg
